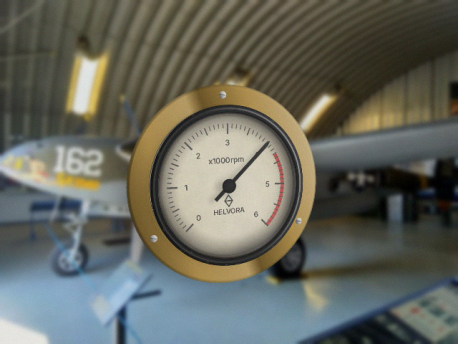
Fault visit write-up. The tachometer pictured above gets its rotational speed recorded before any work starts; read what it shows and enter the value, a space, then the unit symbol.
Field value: 4000 rpm
